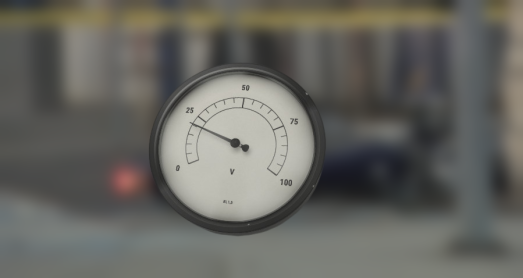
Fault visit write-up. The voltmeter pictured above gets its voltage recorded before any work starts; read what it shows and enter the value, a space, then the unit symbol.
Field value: 20 V
